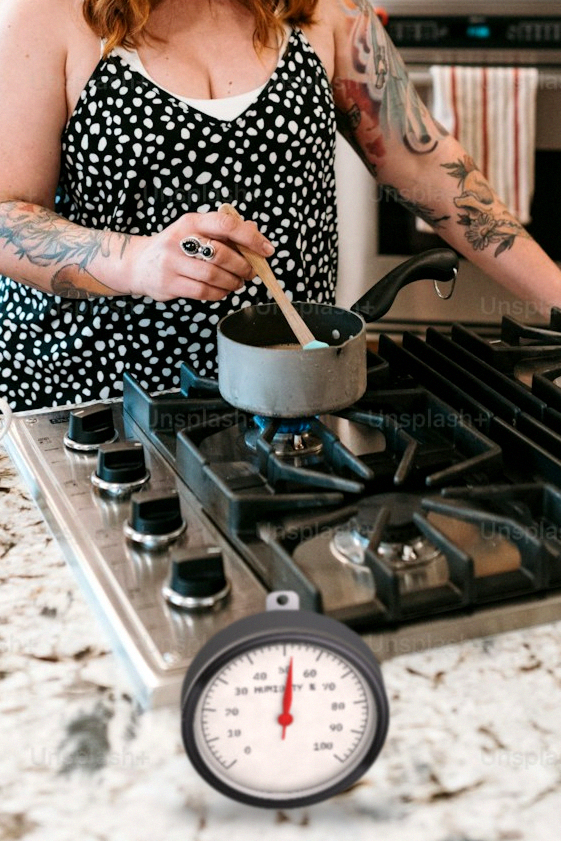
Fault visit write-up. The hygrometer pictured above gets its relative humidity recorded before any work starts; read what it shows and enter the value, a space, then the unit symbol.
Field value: 52 %
